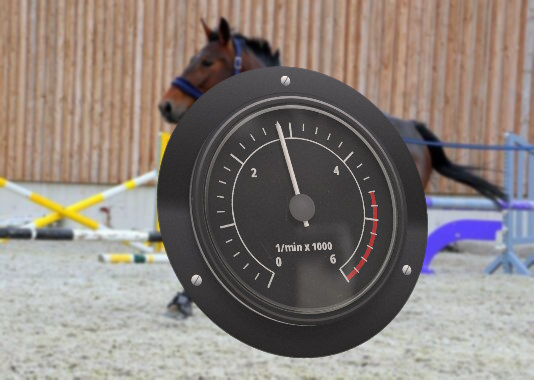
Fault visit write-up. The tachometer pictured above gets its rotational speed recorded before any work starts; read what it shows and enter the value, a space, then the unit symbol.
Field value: 2800 rpm
